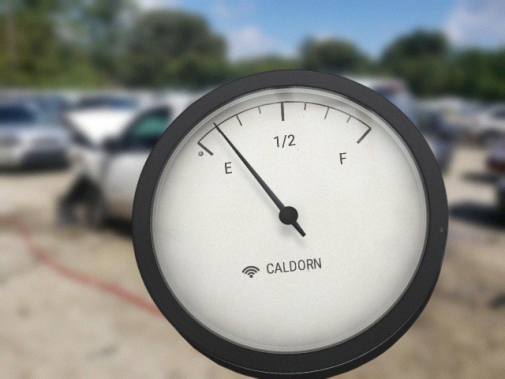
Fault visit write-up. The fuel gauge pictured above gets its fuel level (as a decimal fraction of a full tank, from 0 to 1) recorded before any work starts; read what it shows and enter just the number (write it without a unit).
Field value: 0.125
